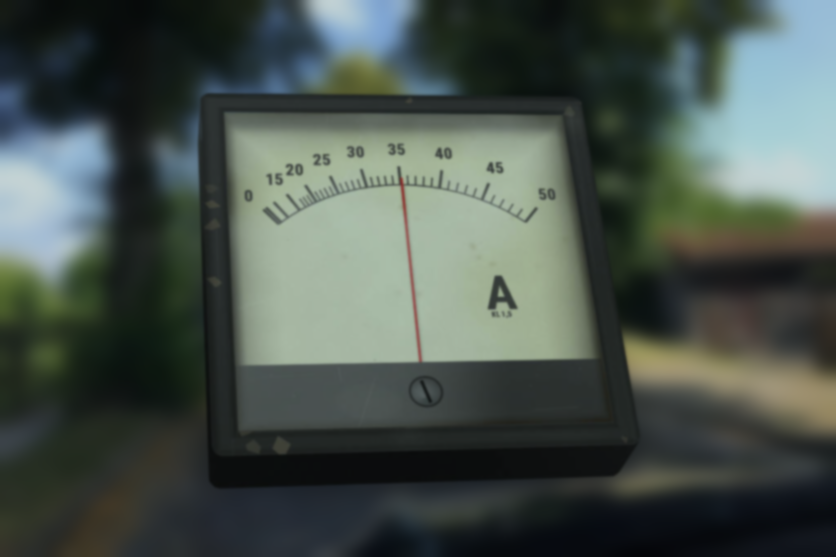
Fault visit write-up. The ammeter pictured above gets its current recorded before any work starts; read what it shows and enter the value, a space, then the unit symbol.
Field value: 35 A
